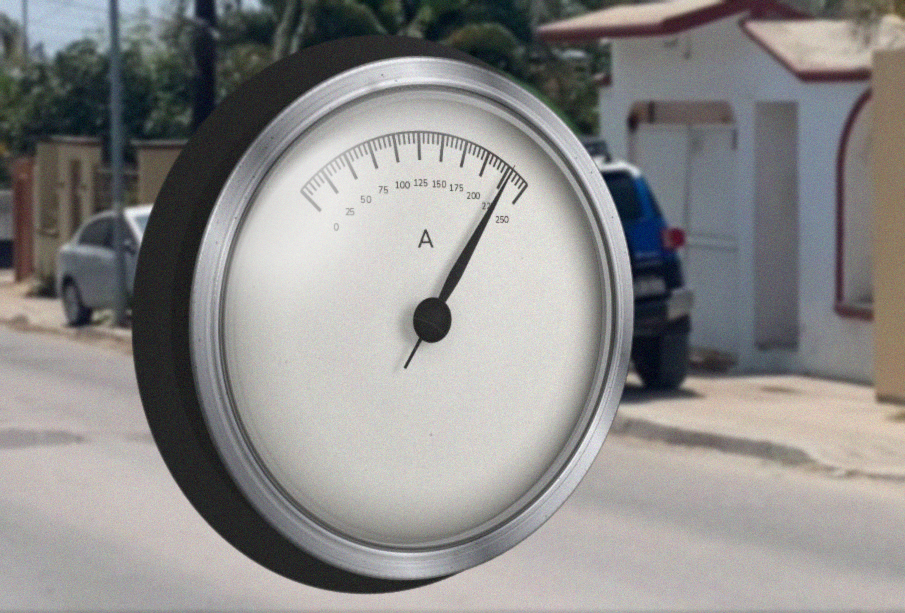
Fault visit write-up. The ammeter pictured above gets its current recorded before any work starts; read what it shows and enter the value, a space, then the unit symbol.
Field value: 225 A
